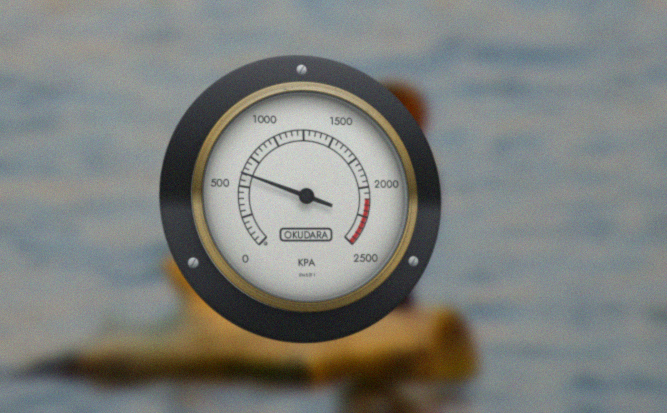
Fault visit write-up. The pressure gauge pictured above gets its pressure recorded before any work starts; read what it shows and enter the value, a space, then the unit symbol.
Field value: 600 kPa
